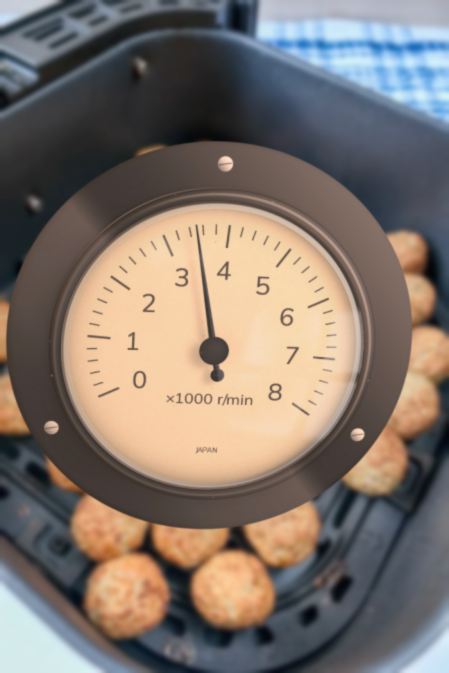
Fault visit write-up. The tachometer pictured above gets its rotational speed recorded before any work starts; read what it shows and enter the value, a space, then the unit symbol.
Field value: 3500 rpm
